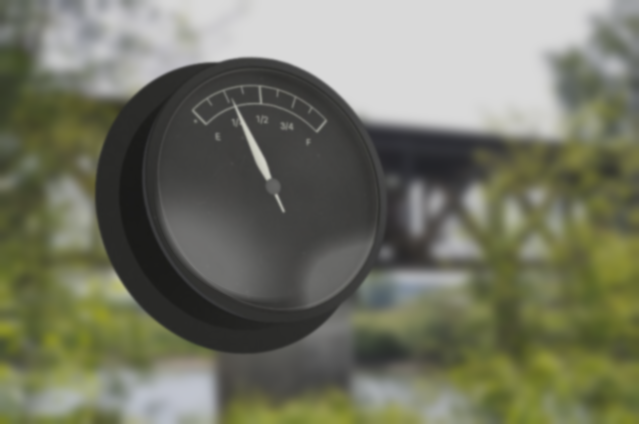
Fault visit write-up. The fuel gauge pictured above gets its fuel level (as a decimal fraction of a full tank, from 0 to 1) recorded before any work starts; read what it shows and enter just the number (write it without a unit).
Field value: 0.25
